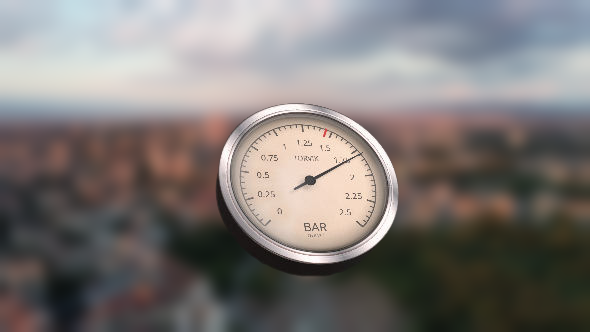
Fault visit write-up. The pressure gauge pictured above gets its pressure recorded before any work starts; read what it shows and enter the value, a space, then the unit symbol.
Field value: 1.8 bar
